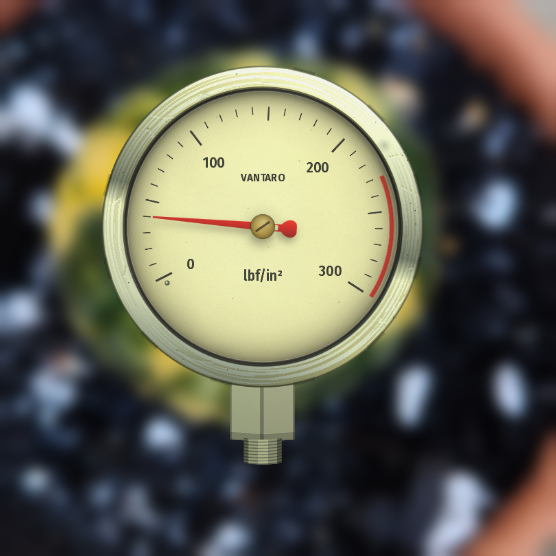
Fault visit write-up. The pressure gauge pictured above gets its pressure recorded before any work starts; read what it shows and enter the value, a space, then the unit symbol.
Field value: 40 psi
